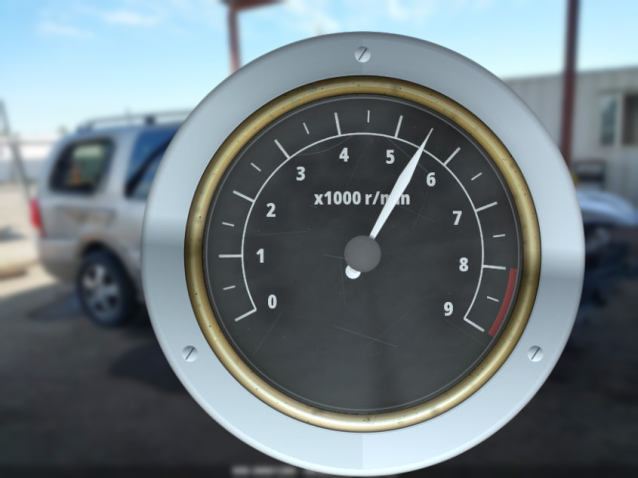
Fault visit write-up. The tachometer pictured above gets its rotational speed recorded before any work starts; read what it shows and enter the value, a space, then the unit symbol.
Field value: 5500 rpm
